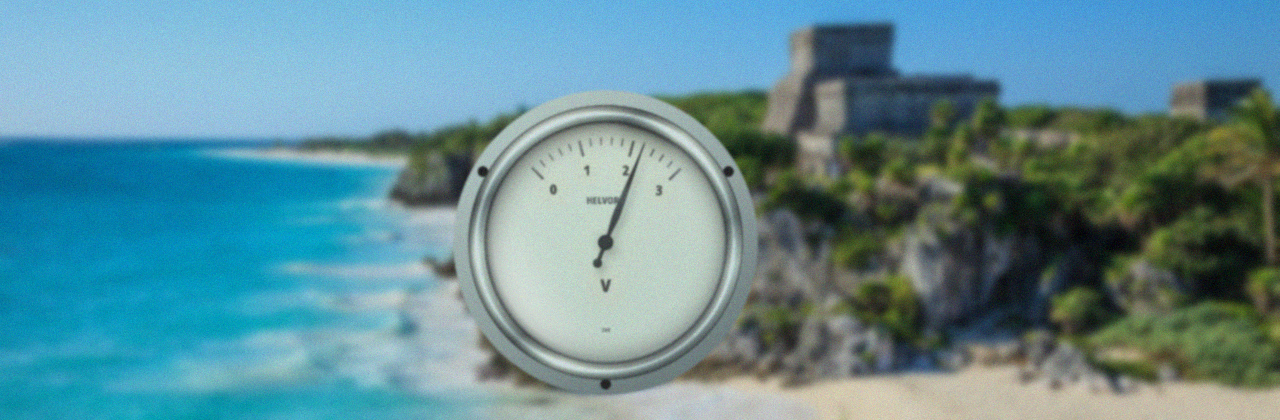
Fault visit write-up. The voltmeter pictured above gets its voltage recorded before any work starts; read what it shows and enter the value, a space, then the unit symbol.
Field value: 2.2 V
